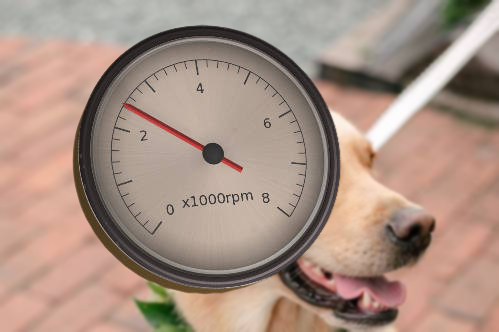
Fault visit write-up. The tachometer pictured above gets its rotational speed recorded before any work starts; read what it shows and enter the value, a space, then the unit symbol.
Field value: 2400 rpm
